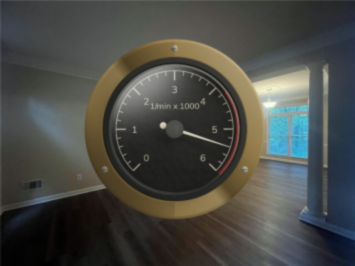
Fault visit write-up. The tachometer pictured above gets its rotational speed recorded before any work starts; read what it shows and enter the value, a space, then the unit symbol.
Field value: 5400 rpm
